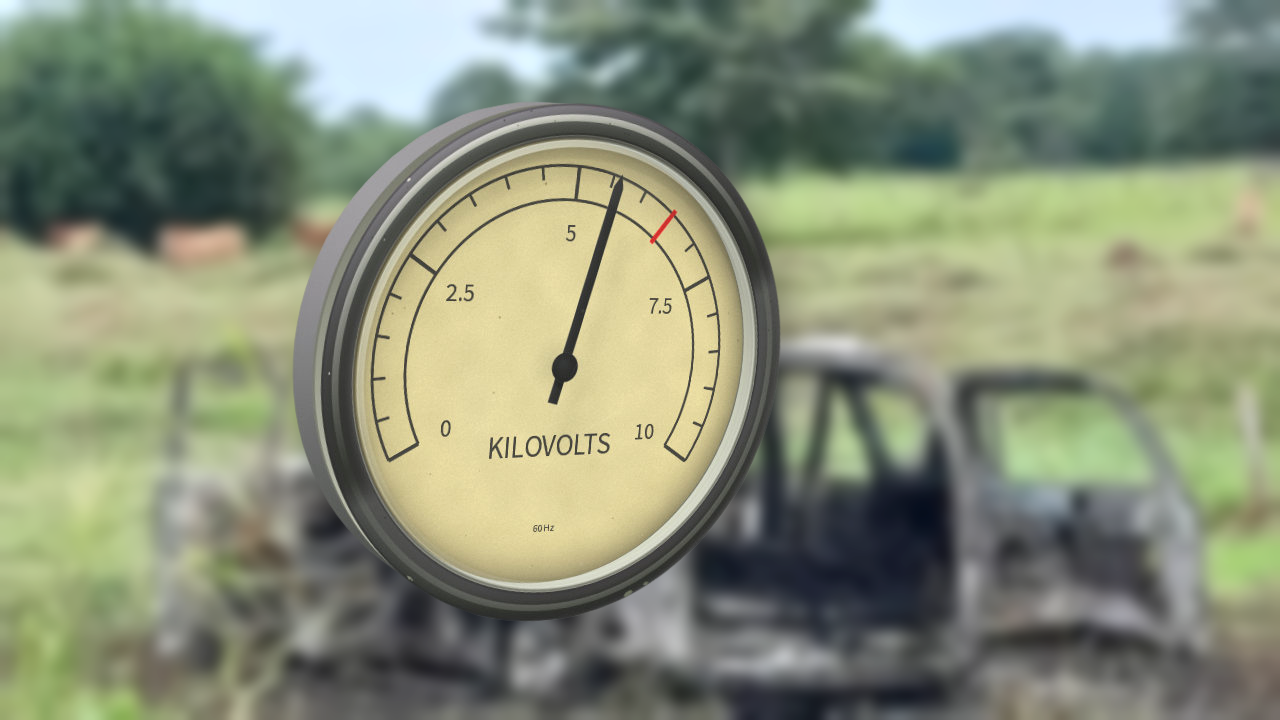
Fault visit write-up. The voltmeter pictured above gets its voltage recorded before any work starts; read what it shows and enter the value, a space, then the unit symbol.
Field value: 5.5 kV
